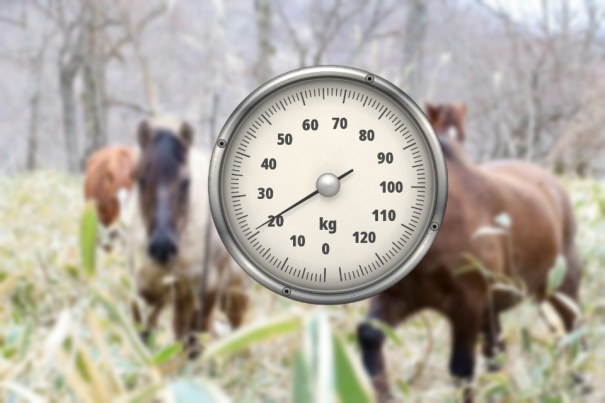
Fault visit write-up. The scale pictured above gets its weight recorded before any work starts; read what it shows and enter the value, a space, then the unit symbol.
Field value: 21 kg
